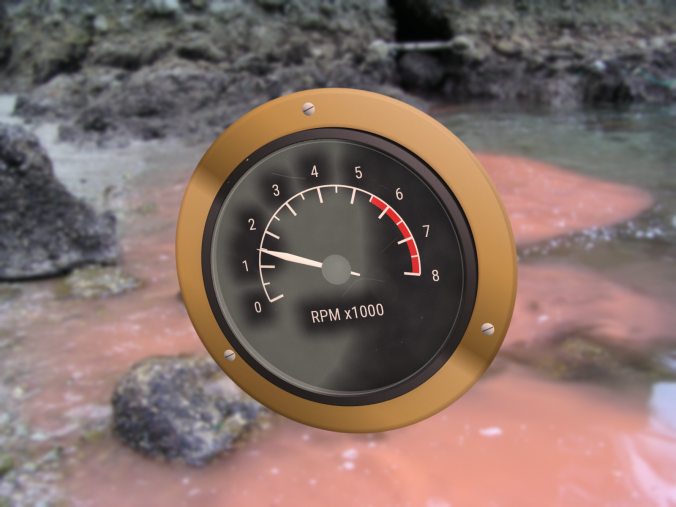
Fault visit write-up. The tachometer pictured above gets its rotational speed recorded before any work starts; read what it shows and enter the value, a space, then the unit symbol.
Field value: 1500 rpm
